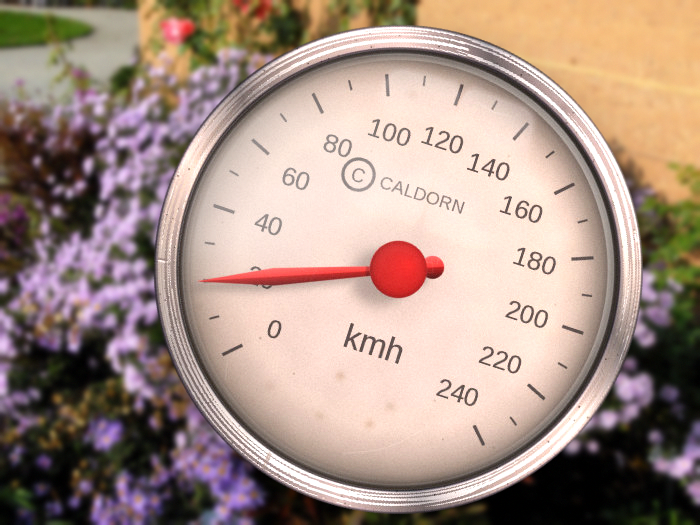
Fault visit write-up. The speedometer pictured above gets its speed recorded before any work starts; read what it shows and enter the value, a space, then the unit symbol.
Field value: 20 km/h
